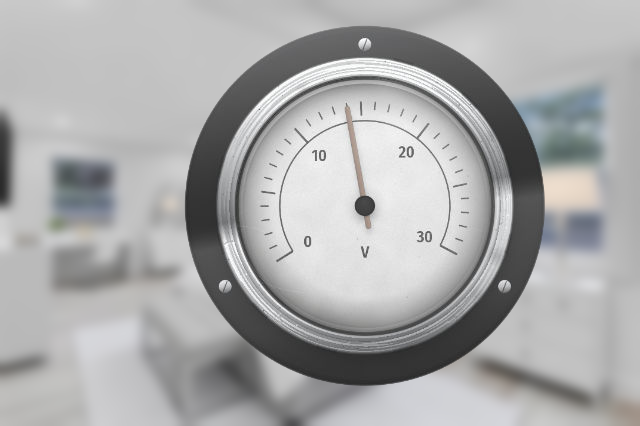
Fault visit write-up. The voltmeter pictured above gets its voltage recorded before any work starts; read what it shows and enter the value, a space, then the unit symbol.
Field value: 14 V
